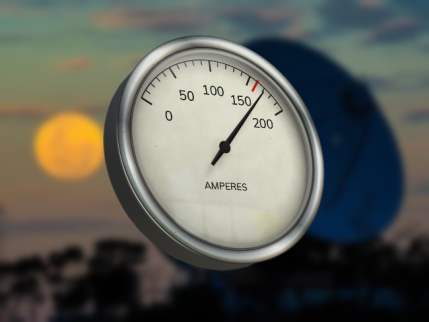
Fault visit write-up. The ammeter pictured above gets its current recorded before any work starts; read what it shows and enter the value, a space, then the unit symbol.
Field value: 170 A
